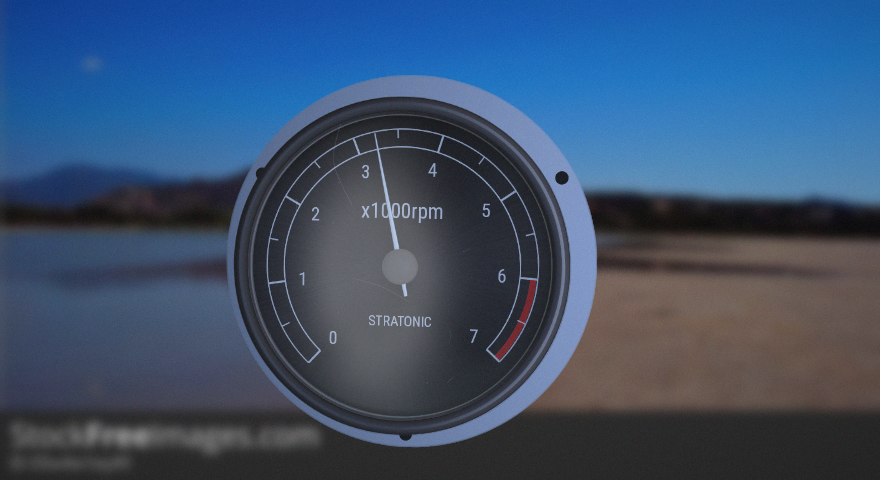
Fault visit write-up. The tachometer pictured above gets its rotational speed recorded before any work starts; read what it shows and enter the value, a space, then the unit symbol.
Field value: 3250 rpm
